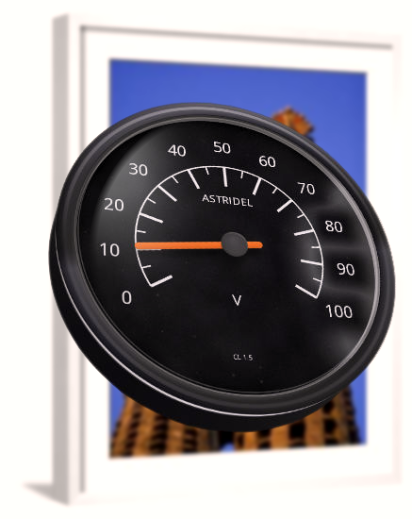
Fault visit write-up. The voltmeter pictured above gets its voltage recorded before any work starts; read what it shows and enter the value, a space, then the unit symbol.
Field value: 10 V
